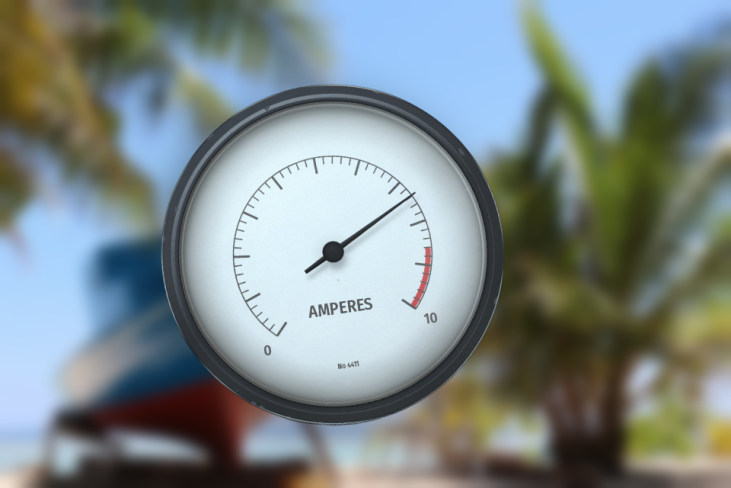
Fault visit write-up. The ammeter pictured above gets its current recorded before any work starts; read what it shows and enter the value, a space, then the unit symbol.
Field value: 7.4 A
